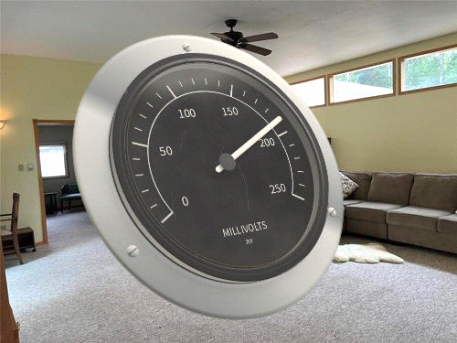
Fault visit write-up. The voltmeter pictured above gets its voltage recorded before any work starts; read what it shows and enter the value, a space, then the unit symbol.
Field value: 190 mV
